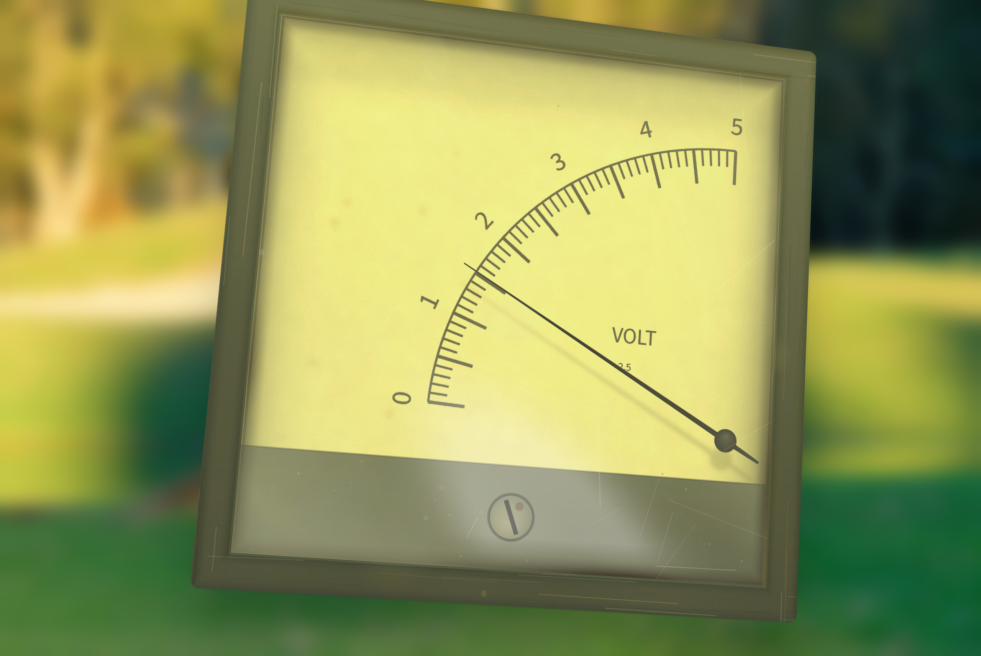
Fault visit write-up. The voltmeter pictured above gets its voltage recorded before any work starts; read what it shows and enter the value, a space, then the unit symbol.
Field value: 1.5 V
